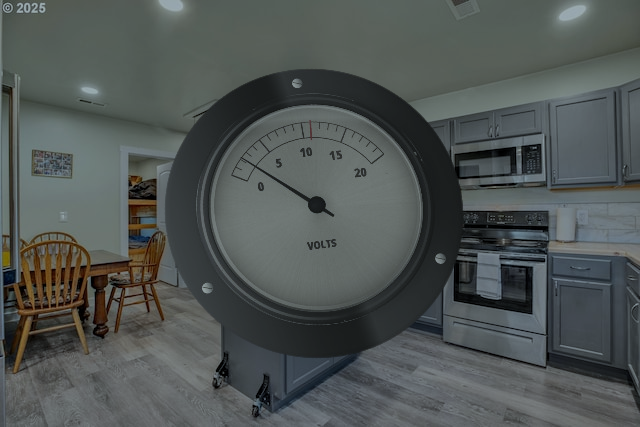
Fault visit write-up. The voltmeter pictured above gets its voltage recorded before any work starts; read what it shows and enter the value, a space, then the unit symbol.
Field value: 2 V
